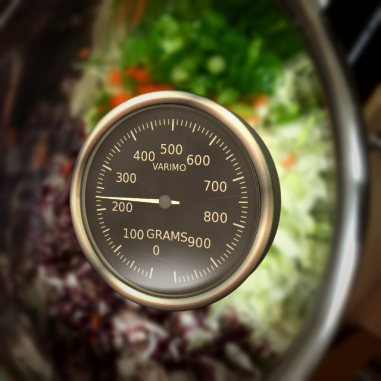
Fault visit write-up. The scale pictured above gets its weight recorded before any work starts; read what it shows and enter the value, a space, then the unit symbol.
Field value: 230 g
